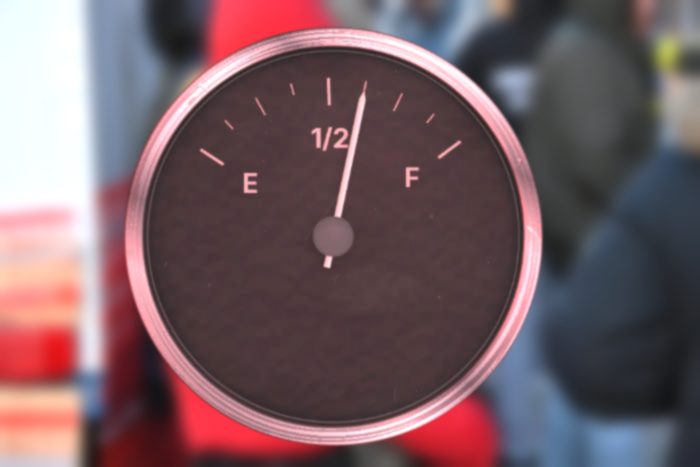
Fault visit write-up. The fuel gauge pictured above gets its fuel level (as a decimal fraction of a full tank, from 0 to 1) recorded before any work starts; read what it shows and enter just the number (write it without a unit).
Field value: 0.625
